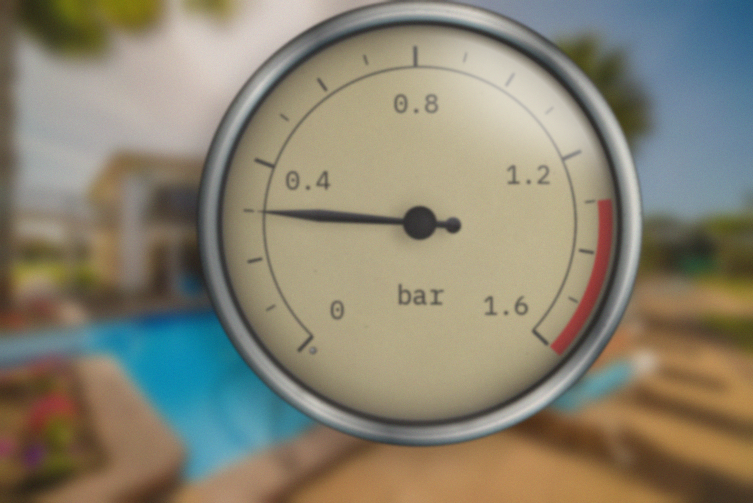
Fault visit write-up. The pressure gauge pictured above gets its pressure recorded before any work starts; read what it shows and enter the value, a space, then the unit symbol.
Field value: 0.3 bar
